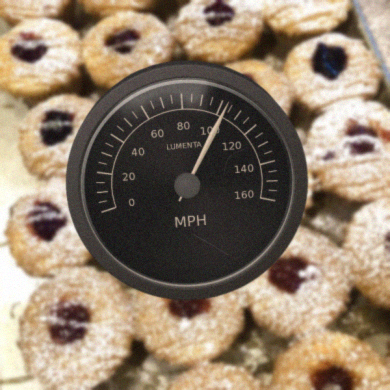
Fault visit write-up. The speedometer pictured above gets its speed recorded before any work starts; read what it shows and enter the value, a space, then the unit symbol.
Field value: 102.5 mph
